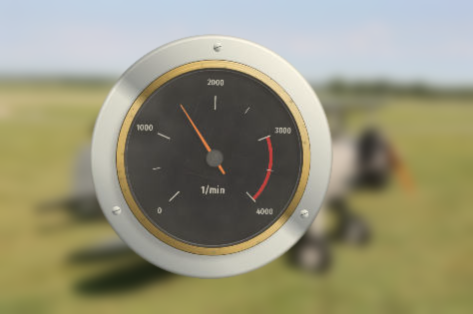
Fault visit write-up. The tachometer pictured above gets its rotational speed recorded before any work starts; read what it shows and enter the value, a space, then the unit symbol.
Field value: 1500 rpm
